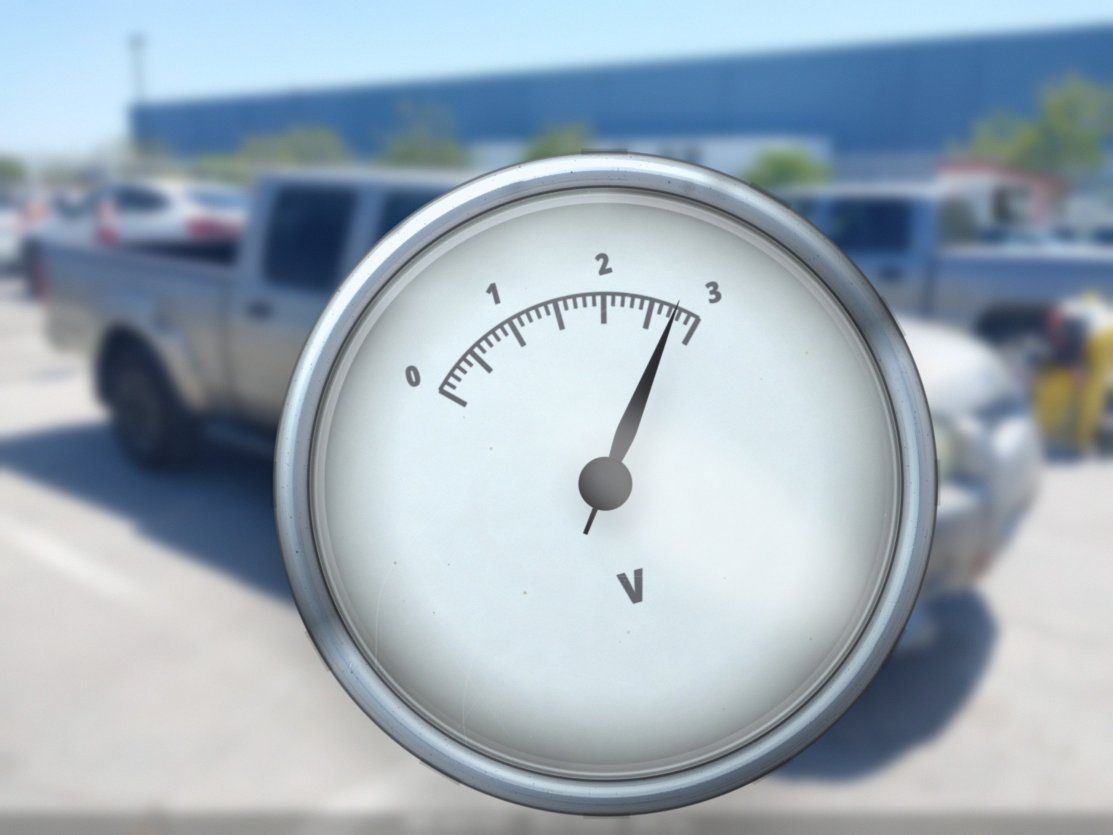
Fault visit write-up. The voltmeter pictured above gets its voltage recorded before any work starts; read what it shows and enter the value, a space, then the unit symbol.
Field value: 2.75 V
